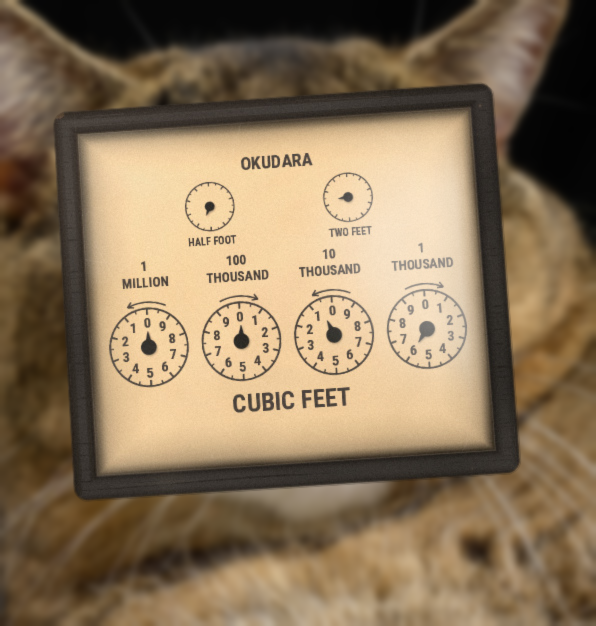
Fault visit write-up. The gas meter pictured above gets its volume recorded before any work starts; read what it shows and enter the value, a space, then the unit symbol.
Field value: 600 ft³
